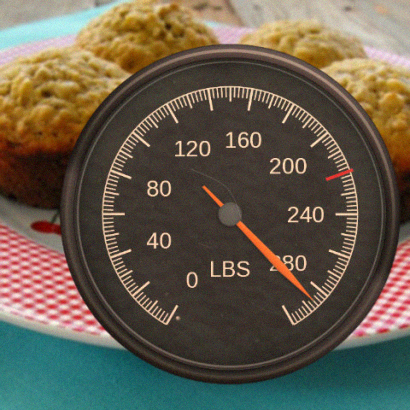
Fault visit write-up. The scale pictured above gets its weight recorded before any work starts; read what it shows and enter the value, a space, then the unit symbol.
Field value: 286 lb
